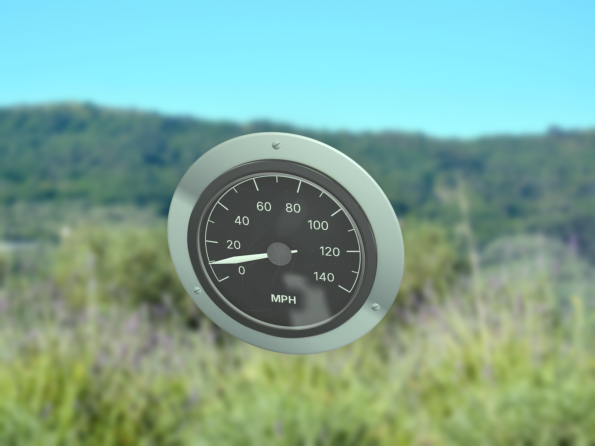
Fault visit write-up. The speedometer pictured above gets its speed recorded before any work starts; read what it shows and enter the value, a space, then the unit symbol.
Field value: 10 mph
